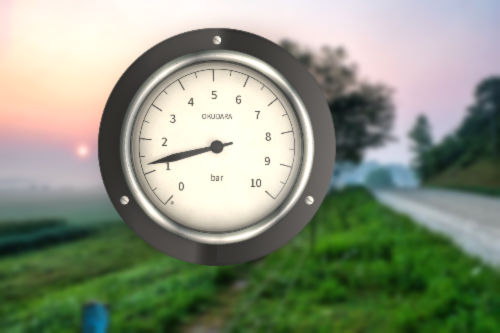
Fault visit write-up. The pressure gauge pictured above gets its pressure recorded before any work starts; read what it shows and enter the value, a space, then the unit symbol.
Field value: 1.25 bar
